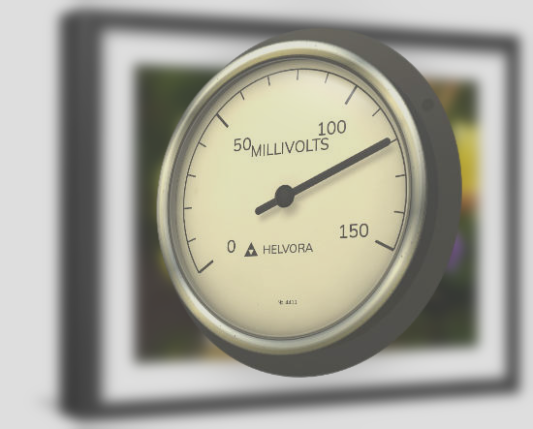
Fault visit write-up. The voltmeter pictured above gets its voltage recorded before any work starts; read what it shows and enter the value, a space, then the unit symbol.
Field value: 120 mV
